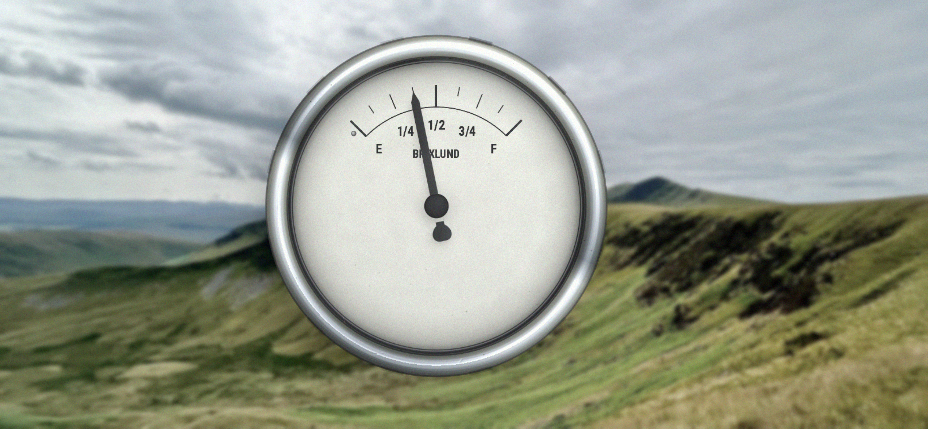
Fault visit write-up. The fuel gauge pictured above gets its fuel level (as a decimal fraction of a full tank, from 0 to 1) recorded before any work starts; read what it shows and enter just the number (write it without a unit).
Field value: 0.375
